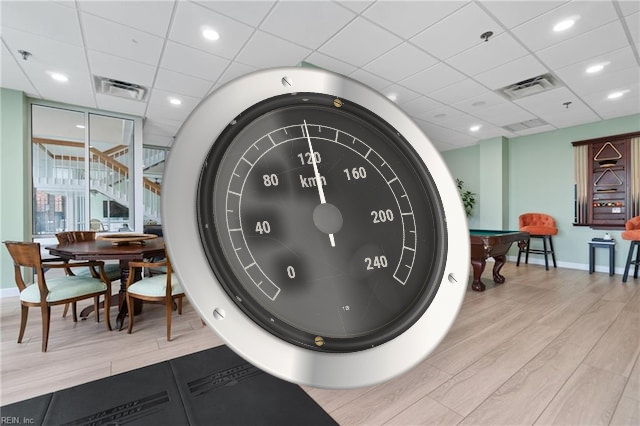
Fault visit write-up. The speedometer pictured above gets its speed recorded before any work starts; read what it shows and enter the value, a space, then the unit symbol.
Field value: 120 km/h
